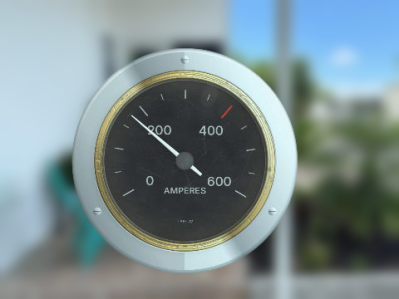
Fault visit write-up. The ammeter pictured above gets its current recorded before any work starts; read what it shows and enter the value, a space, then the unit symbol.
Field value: 175 A
